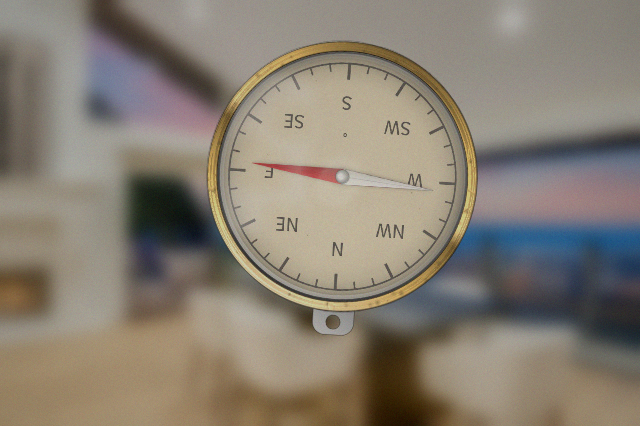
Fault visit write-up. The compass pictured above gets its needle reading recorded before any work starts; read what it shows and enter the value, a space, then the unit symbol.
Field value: 95 °
